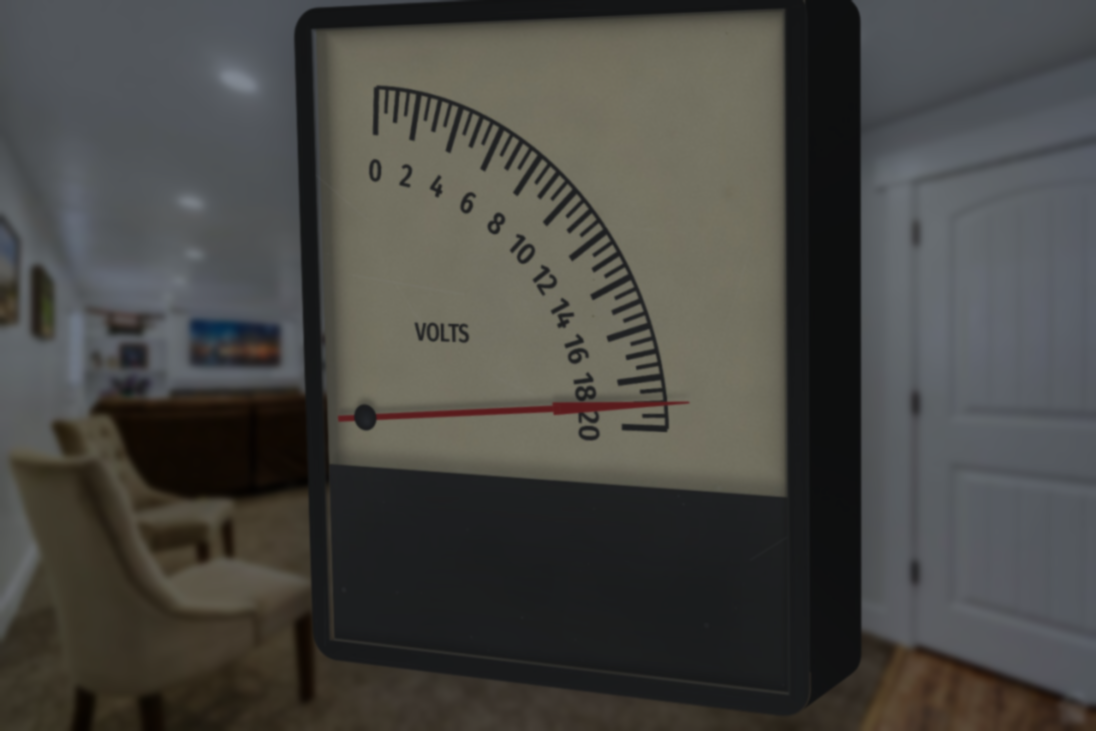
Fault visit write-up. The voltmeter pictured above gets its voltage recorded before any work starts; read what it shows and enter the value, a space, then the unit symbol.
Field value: 19 V
